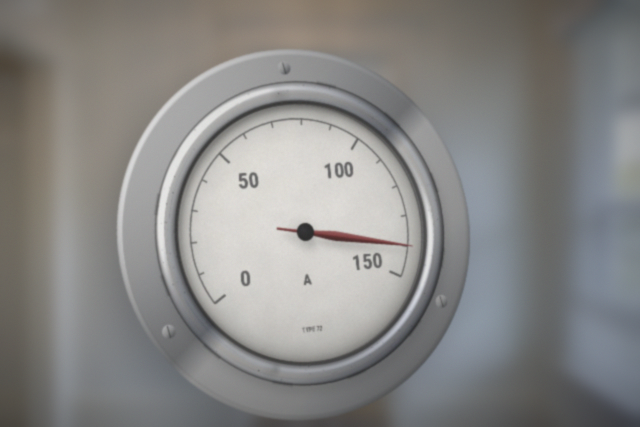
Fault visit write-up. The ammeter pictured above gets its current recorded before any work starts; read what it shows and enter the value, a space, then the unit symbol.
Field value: 140 A
